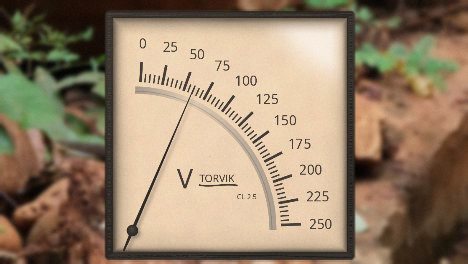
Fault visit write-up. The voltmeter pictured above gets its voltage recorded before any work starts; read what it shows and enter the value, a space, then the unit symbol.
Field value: 60 V
